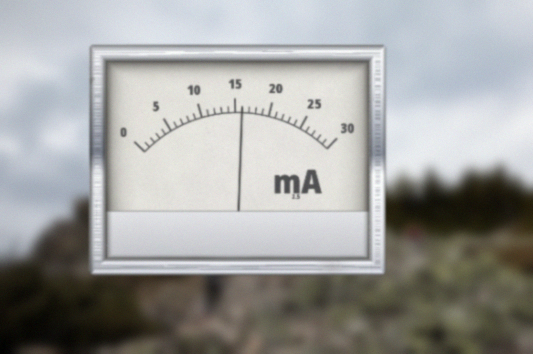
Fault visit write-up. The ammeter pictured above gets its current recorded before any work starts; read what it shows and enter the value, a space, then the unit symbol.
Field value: 16 mA
